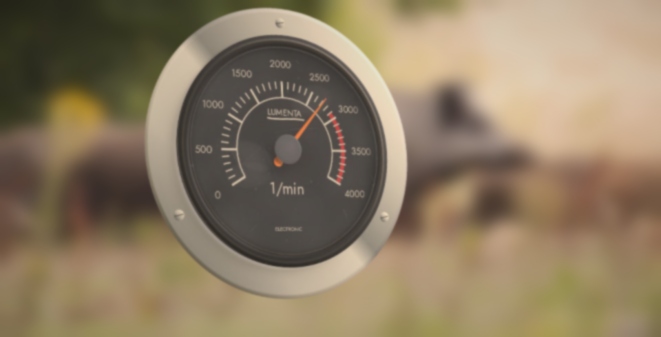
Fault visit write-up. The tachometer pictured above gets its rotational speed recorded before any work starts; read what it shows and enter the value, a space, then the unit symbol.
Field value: 2700 rpm
